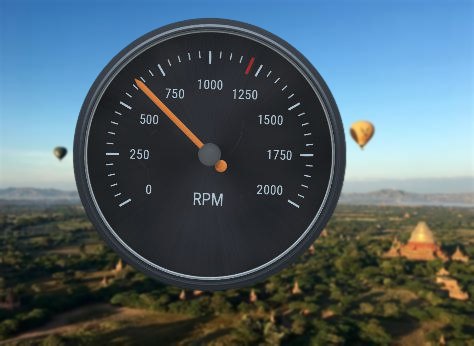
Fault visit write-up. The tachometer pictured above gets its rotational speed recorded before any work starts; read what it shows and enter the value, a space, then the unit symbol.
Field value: 625 rpm
